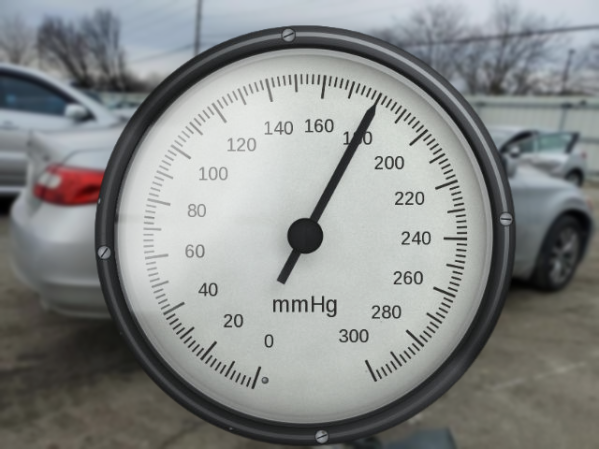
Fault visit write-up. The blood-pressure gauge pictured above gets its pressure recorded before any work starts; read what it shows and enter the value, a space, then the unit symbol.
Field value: 180 mmHg
